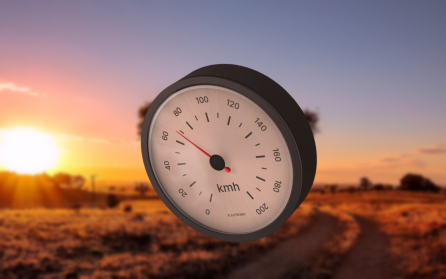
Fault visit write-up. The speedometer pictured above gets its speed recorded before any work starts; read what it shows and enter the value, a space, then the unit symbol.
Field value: 70 km/h
